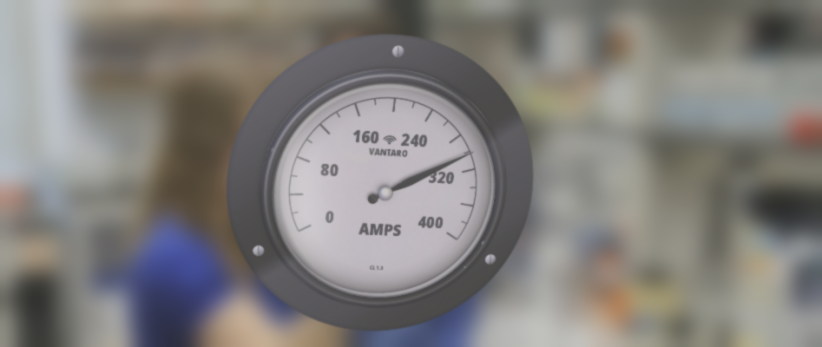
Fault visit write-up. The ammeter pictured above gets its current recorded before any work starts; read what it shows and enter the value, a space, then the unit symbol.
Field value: 300 A
